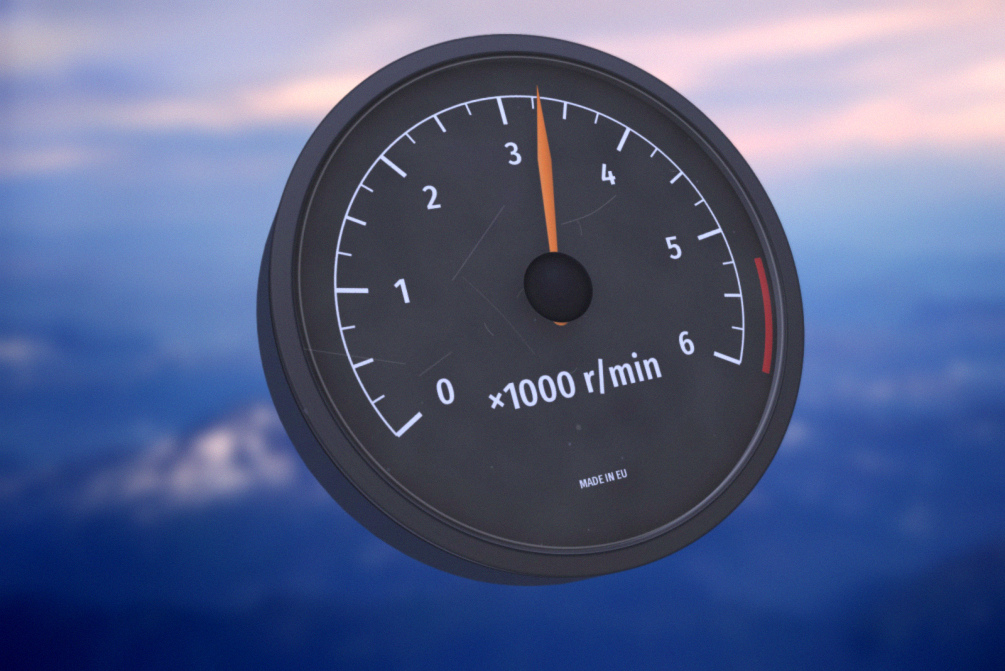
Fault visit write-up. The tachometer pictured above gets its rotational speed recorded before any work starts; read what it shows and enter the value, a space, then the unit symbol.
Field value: 3250 rpm
